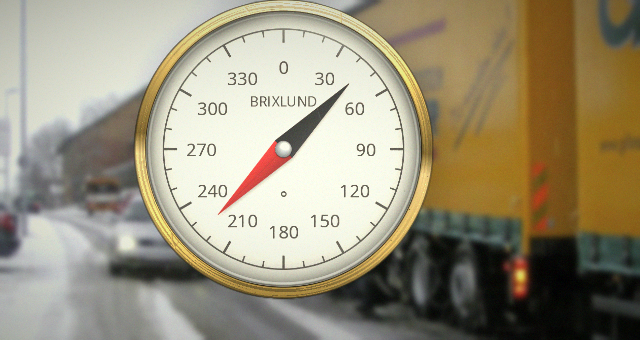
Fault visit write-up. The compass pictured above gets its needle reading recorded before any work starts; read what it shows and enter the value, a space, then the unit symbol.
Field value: 225 °
